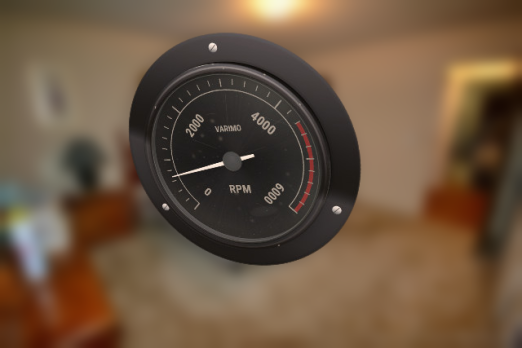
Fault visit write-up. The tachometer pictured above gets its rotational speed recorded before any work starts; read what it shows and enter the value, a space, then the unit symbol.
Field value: 700 rpm
